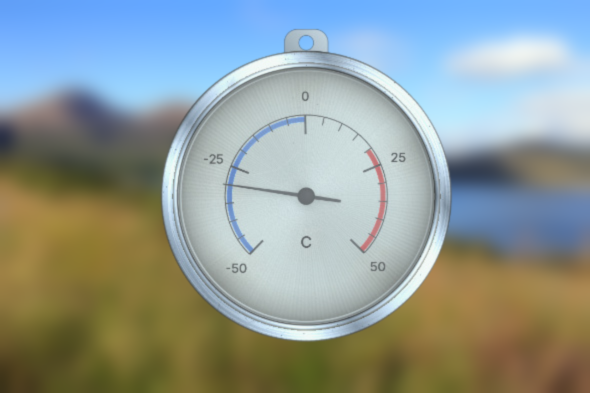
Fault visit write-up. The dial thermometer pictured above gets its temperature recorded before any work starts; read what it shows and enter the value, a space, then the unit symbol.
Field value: -30 °C
